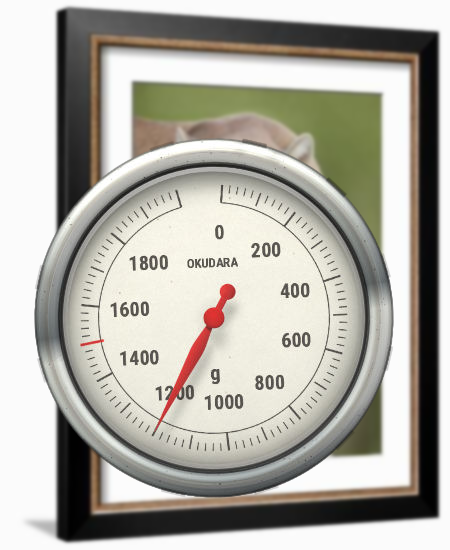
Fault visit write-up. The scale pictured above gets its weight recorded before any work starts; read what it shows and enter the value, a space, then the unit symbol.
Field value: 1200 g
